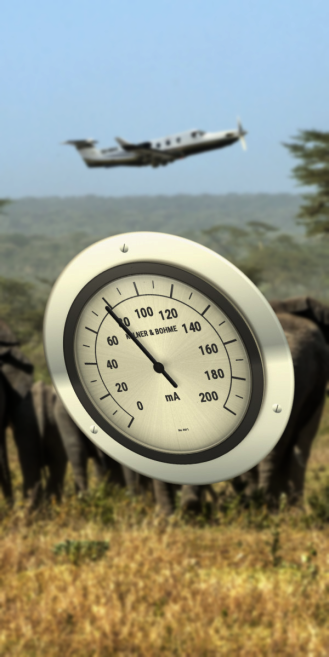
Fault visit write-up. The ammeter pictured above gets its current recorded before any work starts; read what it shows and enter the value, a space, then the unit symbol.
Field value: 80 mA
